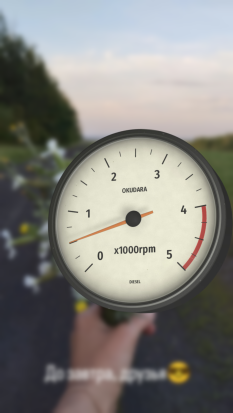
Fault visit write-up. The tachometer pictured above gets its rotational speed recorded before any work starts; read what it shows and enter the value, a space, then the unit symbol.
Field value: 500 rpm
